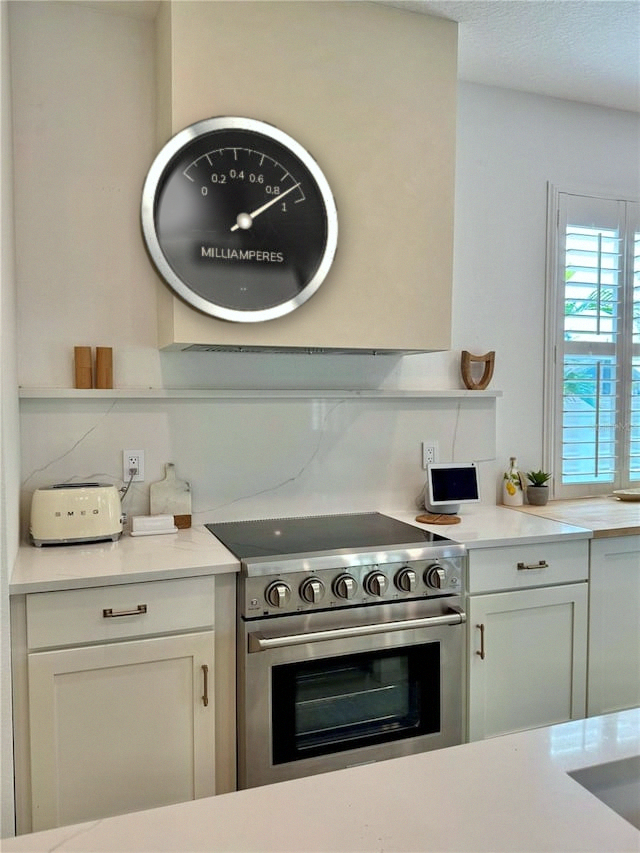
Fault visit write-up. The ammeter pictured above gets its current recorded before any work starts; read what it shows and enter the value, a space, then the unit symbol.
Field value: 0.9 mA
